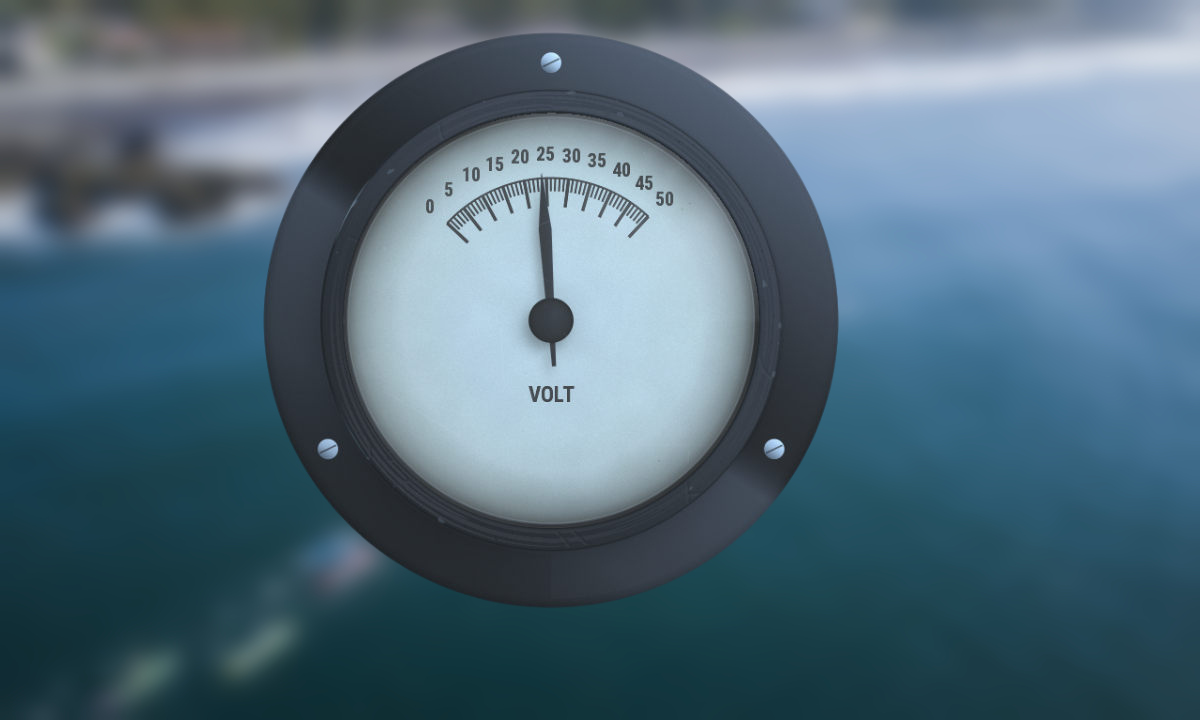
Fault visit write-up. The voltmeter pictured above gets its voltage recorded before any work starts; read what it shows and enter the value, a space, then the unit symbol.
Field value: 24 V
